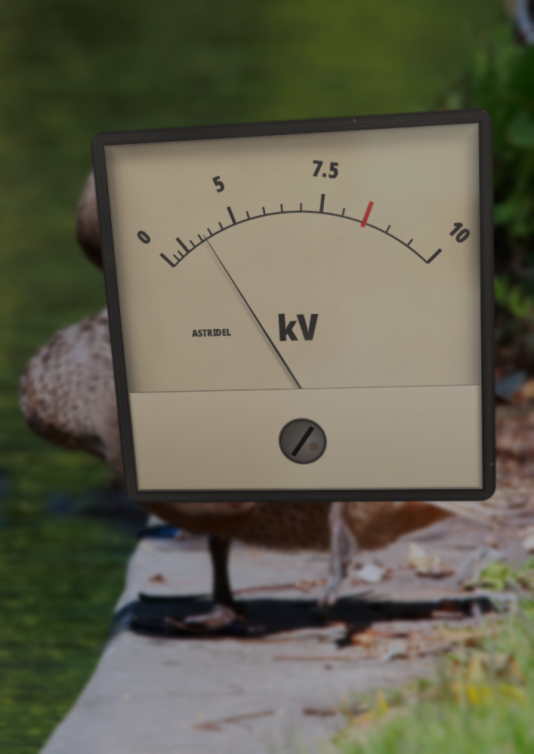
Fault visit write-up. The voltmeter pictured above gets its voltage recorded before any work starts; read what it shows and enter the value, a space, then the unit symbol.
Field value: 3.75 kV
